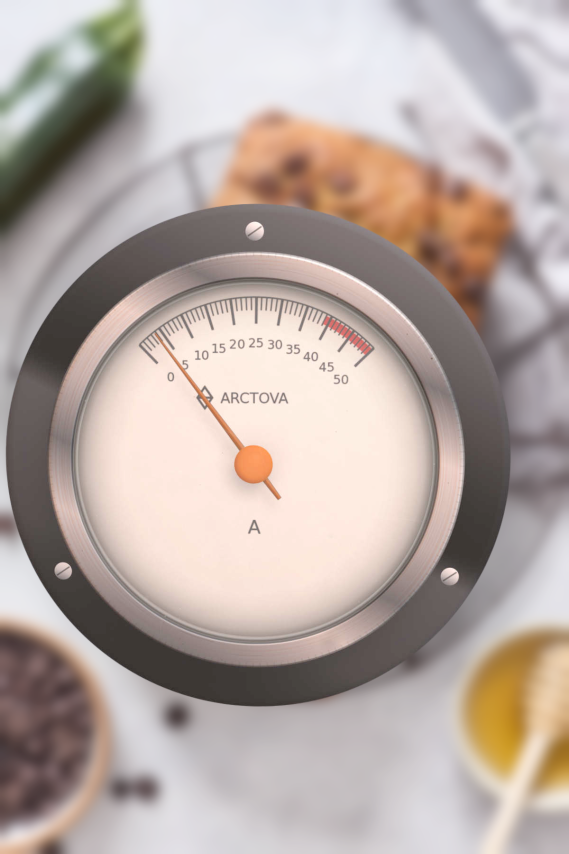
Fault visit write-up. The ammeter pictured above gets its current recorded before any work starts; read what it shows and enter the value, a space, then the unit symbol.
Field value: 4 A
